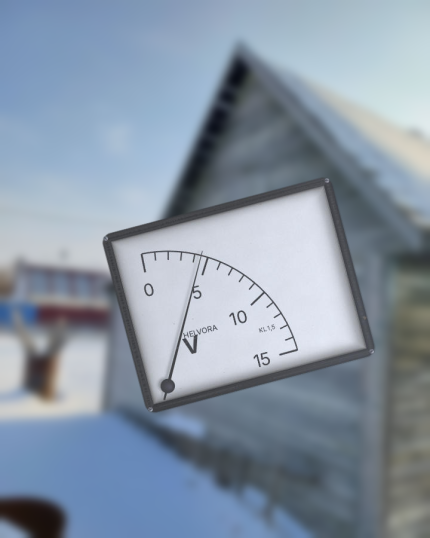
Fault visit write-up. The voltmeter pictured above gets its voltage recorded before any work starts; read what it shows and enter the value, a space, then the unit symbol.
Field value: 4.5 V
